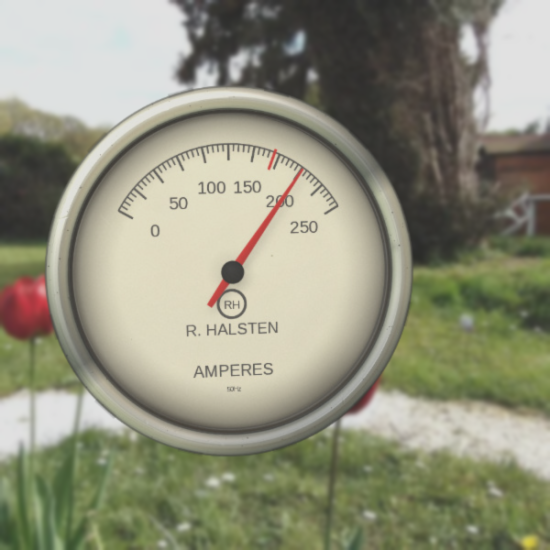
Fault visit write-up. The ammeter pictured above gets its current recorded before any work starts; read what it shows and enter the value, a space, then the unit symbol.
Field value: 200 A
